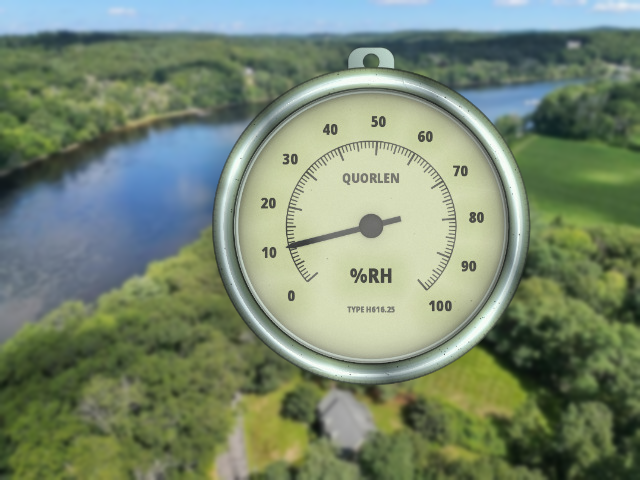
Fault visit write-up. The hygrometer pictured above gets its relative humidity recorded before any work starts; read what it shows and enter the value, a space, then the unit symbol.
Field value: 10 %
